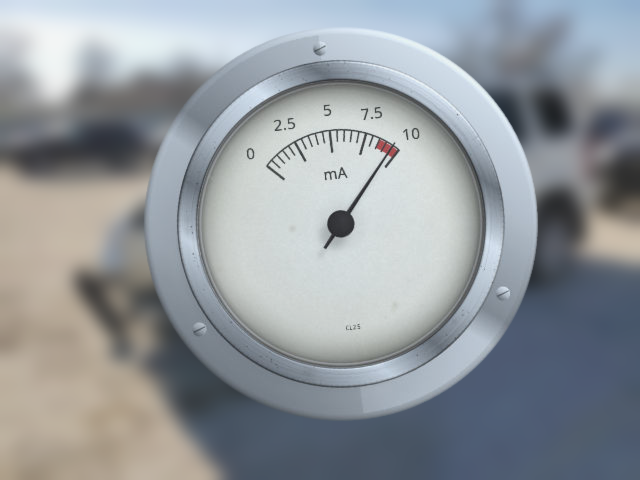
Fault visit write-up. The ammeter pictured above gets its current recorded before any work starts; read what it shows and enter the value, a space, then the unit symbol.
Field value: 9.5 mA
